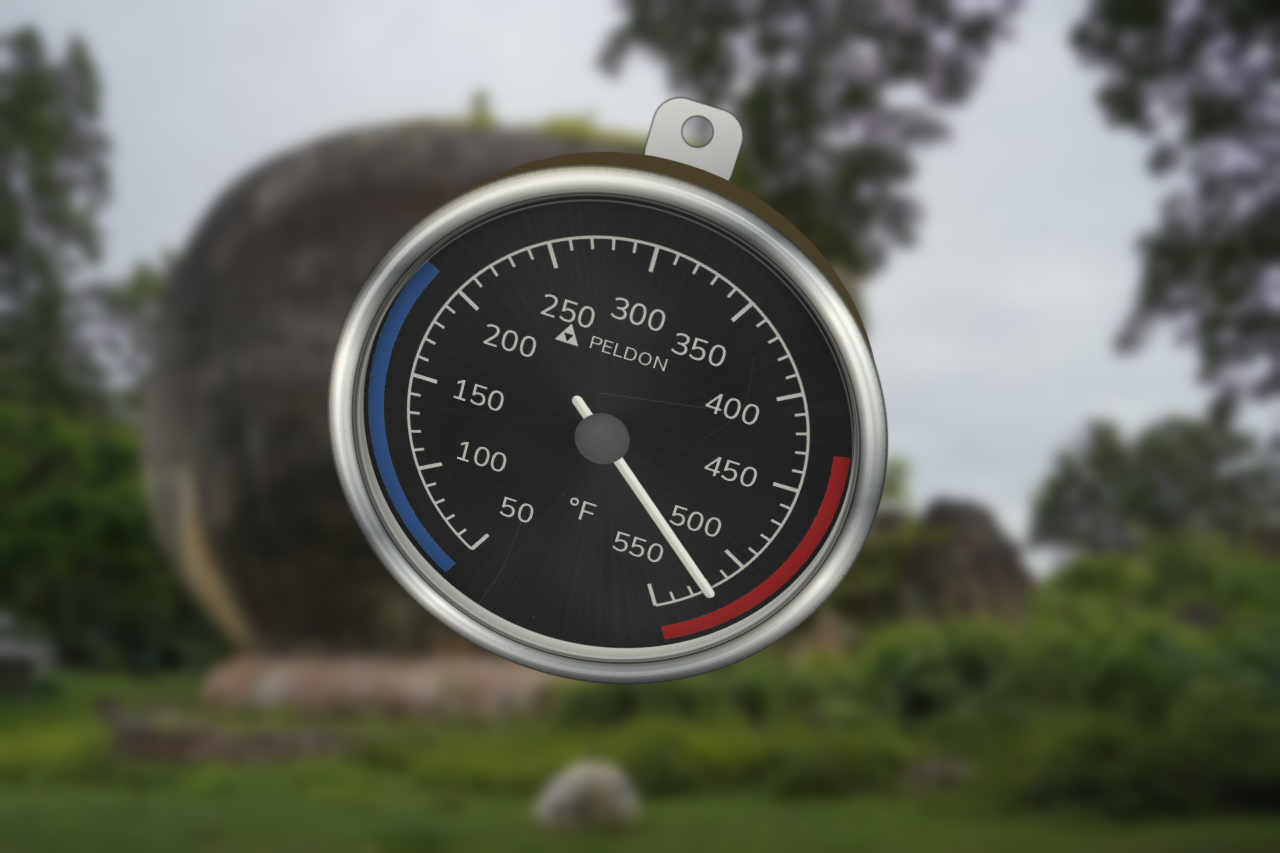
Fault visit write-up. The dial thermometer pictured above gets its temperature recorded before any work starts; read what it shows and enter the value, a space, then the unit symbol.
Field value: 520 °F
